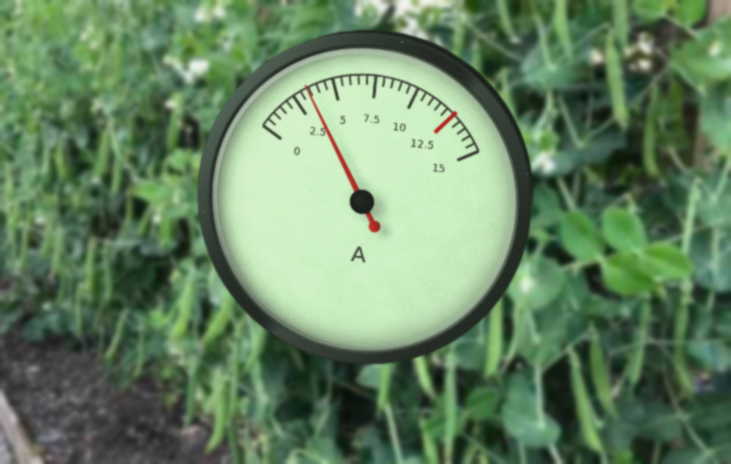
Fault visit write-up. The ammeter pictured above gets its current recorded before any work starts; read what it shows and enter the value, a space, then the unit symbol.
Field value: 3.5 A
